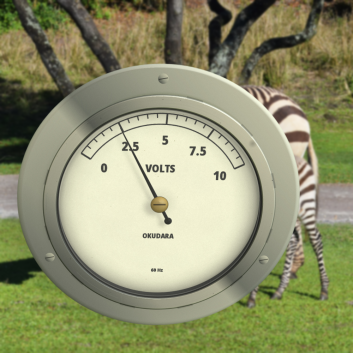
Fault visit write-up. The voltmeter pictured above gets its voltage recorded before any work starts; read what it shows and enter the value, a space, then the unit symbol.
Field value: 2.5 V
